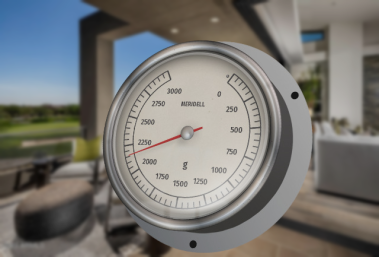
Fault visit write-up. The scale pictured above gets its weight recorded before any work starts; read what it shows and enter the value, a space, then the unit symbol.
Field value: 2150 g
